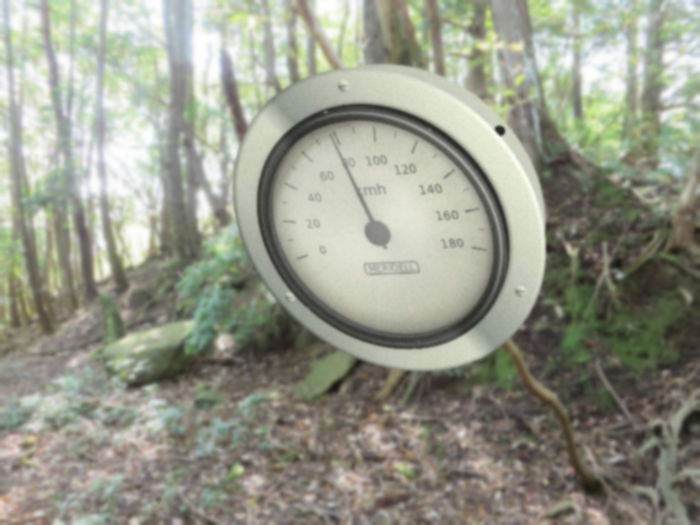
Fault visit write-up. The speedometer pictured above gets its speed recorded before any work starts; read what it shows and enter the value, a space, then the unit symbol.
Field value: 80 km/h
